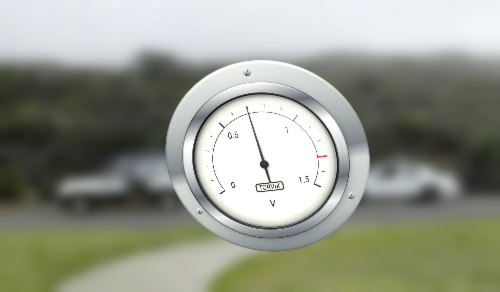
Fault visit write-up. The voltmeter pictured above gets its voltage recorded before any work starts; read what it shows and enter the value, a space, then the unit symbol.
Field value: 0.7 V
